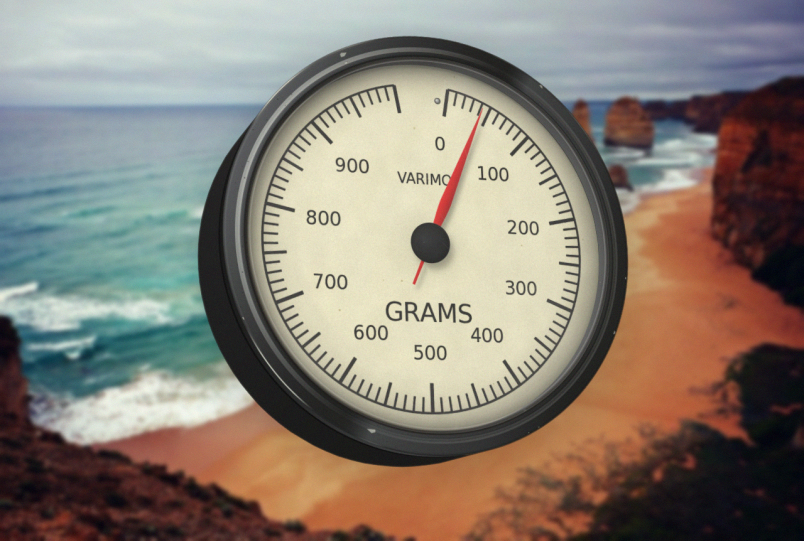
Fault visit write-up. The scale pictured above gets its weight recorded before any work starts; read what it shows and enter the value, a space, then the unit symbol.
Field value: 40 g
